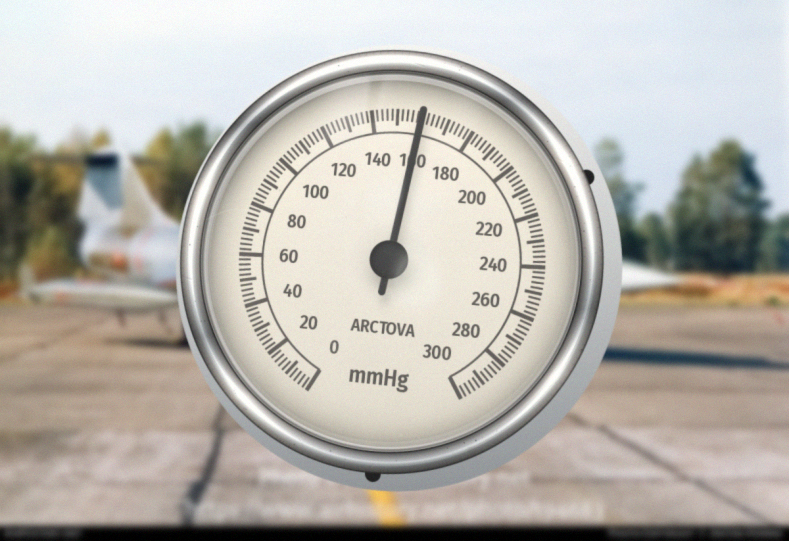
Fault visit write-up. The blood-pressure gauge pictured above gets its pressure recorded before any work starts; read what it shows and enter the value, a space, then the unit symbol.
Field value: 160 mmHg
